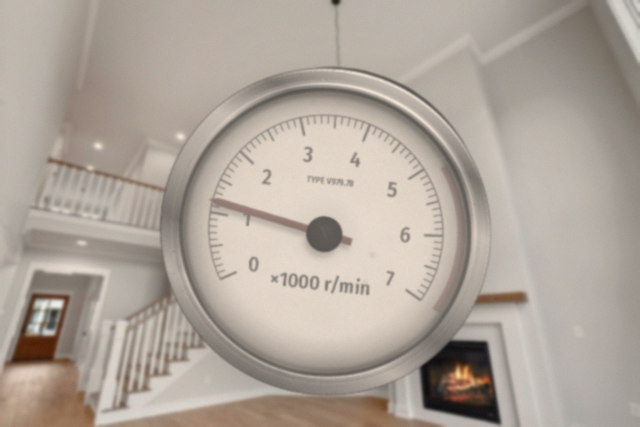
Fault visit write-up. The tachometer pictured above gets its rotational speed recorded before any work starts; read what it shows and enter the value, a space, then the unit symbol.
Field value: 1200 rpm
